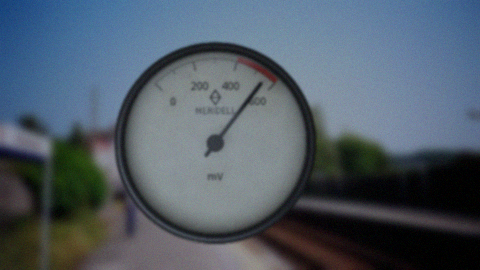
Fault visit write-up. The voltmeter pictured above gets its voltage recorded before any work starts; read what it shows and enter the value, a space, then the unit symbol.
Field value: 550 mV
